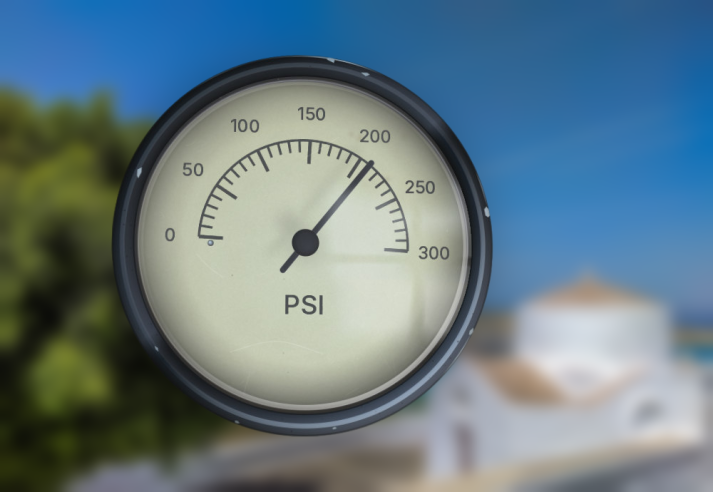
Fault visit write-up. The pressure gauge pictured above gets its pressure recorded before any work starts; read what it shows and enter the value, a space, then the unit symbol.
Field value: 210 psi
